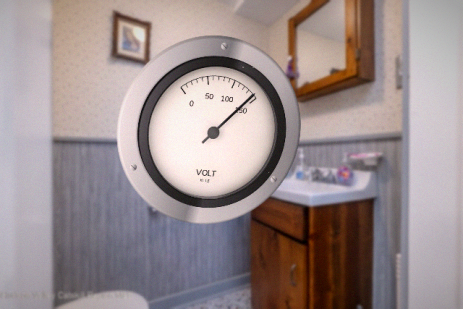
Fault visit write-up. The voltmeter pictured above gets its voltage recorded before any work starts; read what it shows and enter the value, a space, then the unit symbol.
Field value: 140 V
